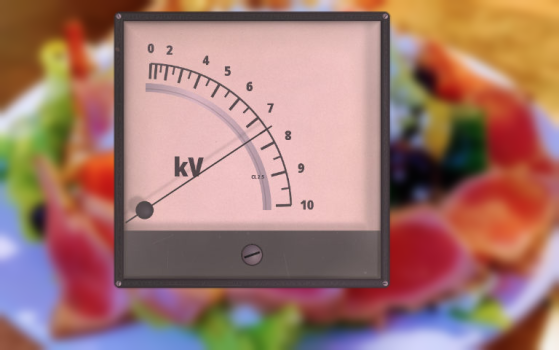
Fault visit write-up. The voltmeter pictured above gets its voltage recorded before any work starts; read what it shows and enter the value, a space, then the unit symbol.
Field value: 7.5 kV
